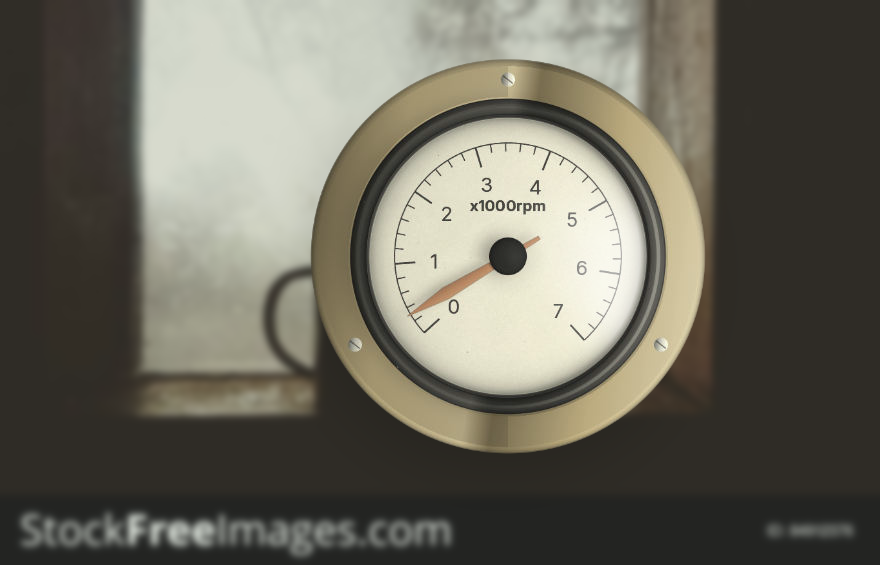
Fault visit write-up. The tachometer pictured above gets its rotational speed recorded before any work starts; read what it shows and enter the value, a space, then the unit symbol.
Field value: 300 rpm
